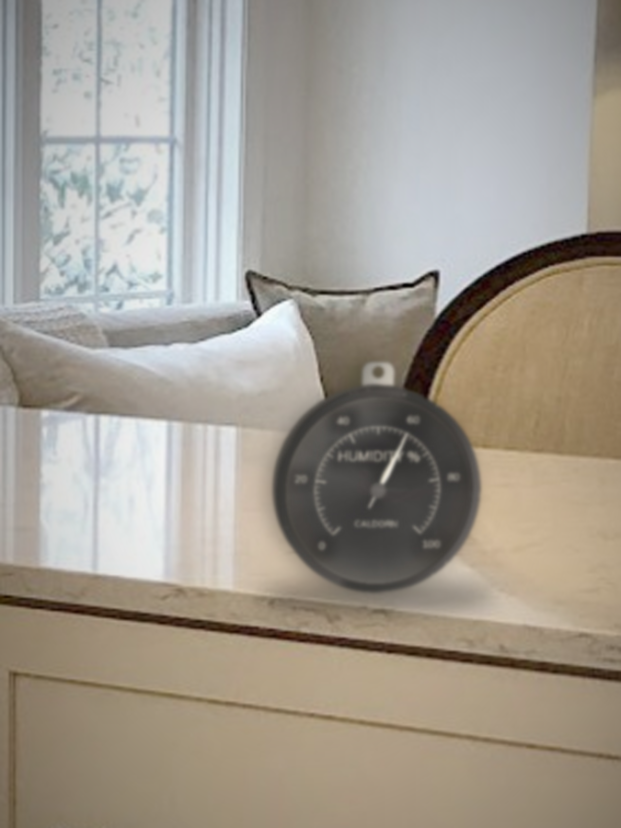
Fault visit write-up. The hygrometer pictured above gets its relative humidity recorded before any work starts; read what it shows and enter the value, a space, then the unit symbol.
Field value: 60 %
